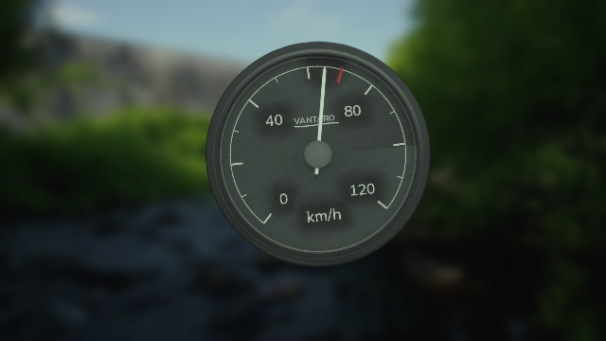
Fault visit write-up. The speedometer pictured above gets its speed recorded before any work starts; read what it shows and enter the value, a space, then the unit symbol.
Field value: 65 km/h
